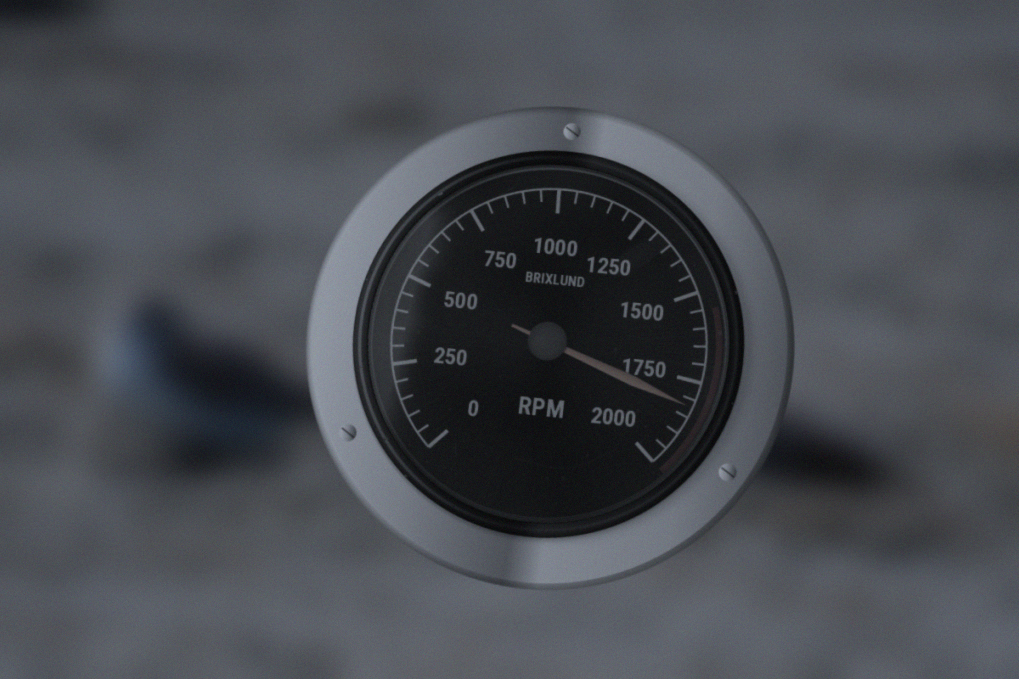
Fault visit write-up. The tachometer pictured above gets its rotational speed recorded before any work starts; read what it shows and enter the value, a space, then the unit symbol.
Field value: 1825 rpm
